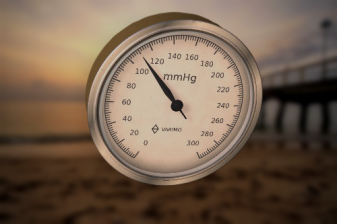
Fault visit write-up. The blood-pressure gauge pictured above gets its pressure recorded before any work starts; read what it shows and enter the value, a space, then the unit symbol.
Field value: 110 mmHg
